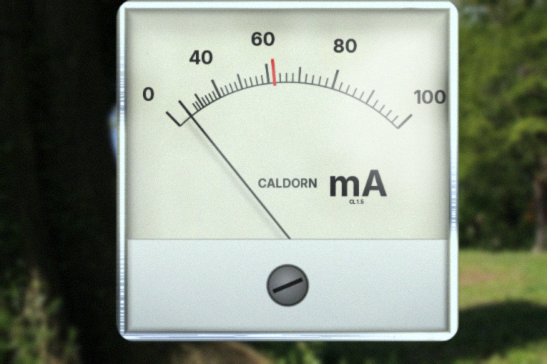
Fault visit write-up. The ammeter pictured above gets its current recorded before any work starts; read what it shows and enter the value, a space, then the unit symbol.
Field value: 20 mA
